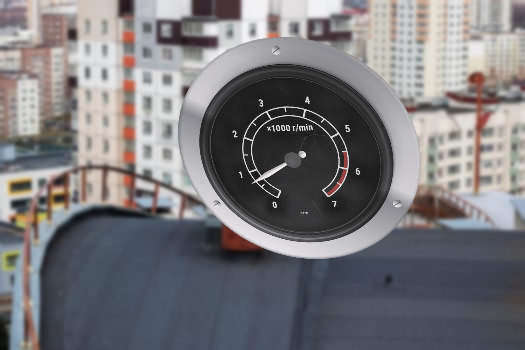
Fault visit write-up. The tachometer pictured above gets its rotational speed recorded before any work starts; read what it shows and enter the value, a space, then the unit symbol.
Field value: 750 rpm
